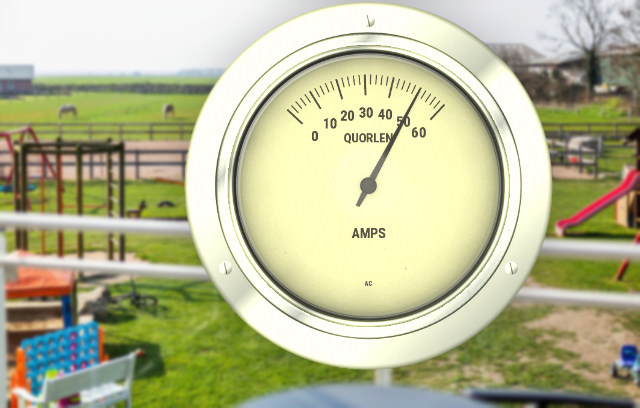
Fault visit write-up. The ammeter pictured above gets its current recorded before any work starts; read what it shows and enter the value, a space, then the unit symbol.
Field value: 50 A
